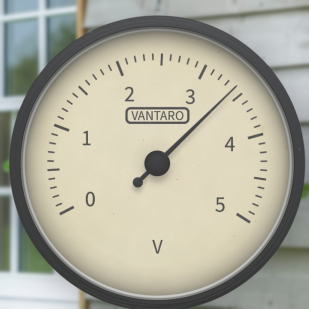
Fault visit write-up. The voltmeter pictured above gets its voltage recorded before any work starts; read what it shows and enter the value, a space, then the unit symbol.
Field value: 3.4 V
